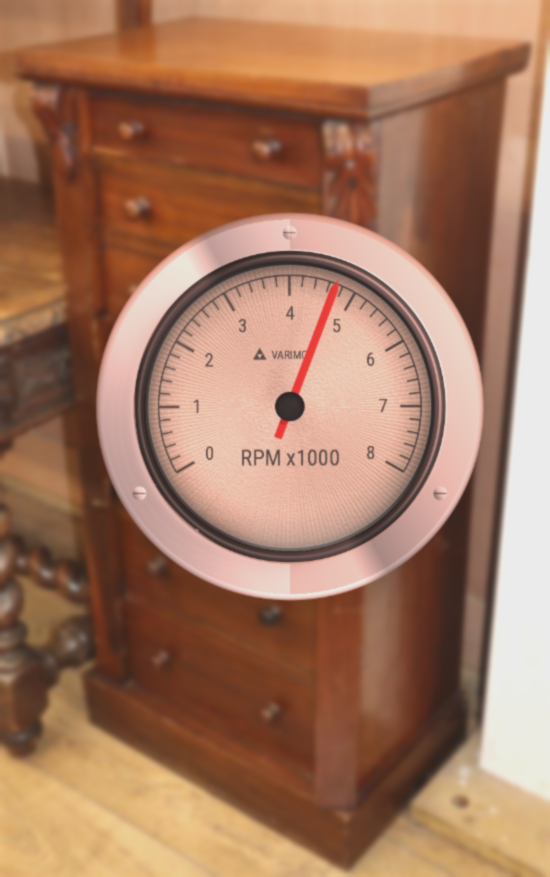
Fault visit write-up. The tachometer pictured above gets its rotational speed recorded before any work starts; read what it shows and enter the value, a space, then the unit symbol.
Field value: 4700 rpm
